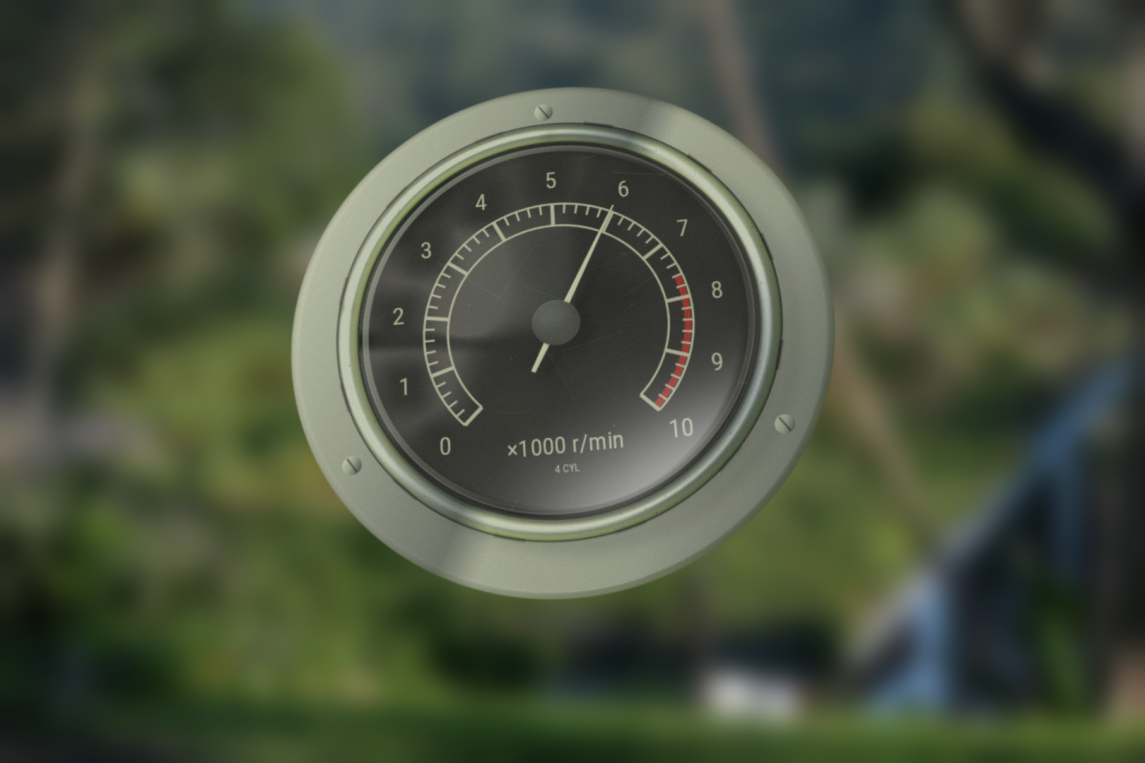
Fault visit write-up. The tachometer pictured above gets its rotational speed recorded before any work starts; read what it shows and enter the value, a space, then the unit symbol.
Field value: 6000 rpm
